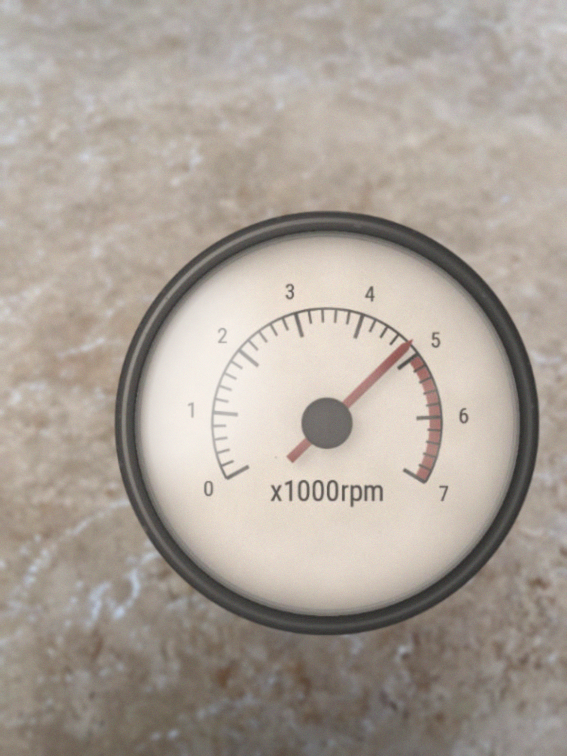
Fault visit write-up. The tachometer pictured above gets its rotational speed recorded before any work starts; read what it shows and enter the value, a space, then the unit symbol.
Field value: 4800 rpm
